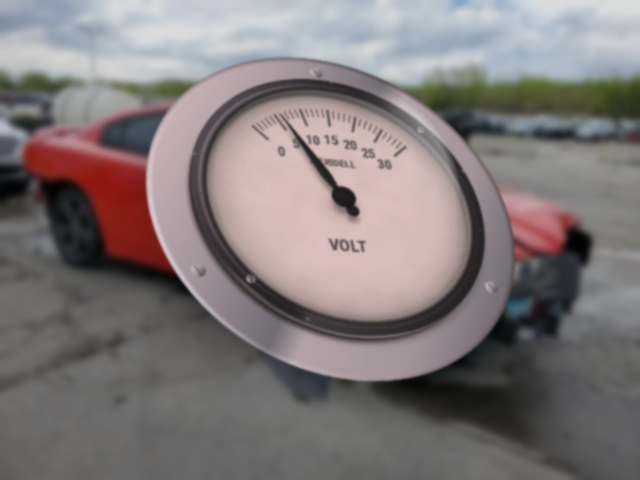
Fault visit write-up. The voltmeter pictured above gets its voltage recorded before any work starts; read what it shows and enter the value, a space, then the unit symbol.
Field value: 5 V
